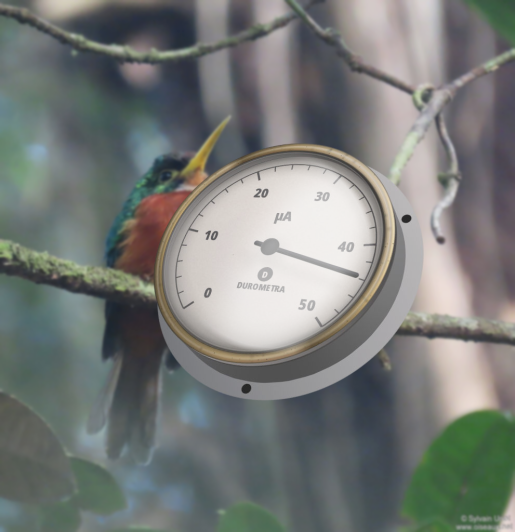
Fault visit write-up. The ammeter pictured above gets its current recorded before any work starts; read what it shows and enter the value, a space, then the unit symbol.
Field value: 44 µA
